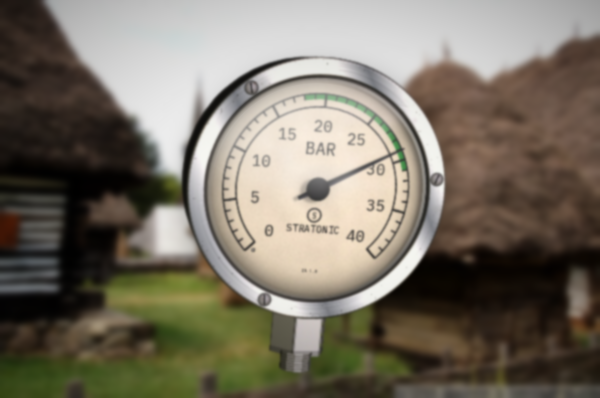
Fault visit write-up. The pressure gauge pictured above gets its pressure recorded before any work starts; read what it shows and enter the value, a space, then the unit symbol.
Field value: 29 bar
